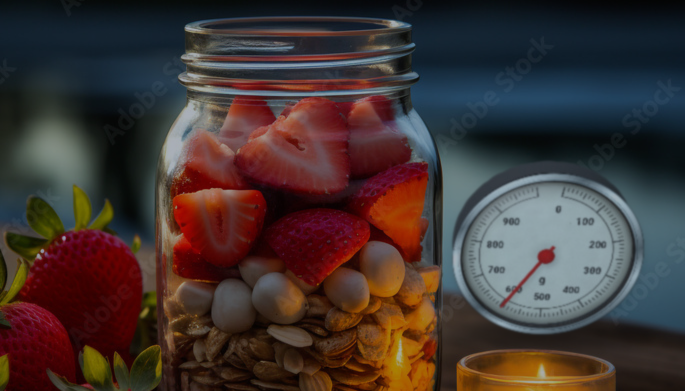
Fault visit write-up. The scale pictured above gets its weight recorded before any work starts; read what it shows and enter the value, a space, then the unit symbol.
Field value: 600 g
